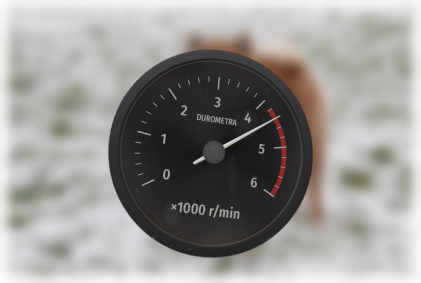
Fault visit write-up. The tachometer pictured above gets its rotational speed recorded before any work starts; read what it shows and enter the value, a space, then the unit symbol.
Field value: 4400 rpm
